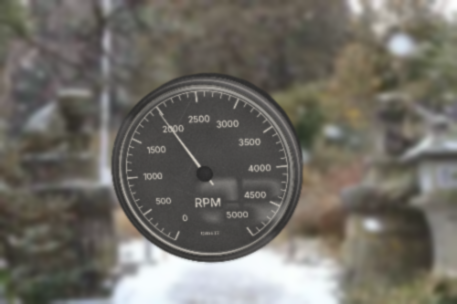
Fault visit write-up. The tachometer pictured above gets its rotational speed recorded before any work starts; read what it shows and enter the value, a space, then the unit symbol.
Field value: 2000 rpm
